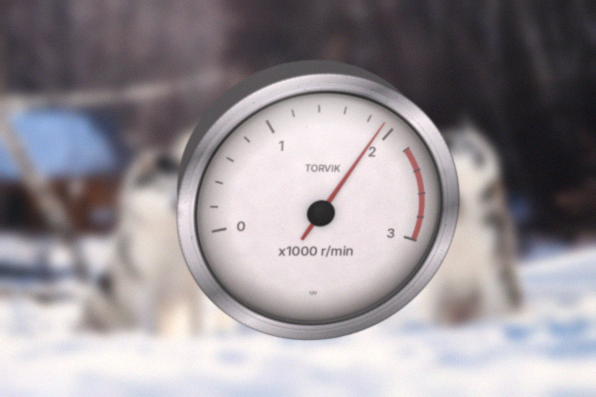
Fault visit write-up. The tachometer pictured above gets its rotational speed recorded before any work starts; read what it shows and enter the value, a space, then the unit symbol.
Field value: 1900 rpm
